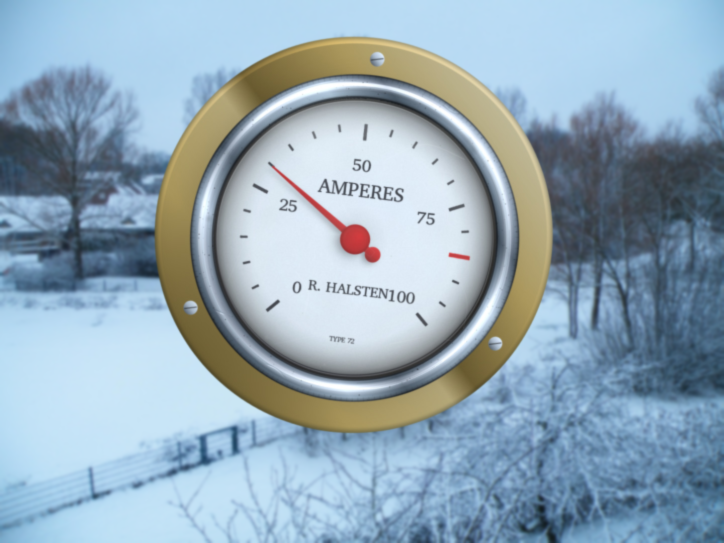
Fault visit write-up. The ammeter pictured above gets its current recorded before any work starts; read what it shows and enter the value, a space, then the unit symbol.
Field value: 30 A
